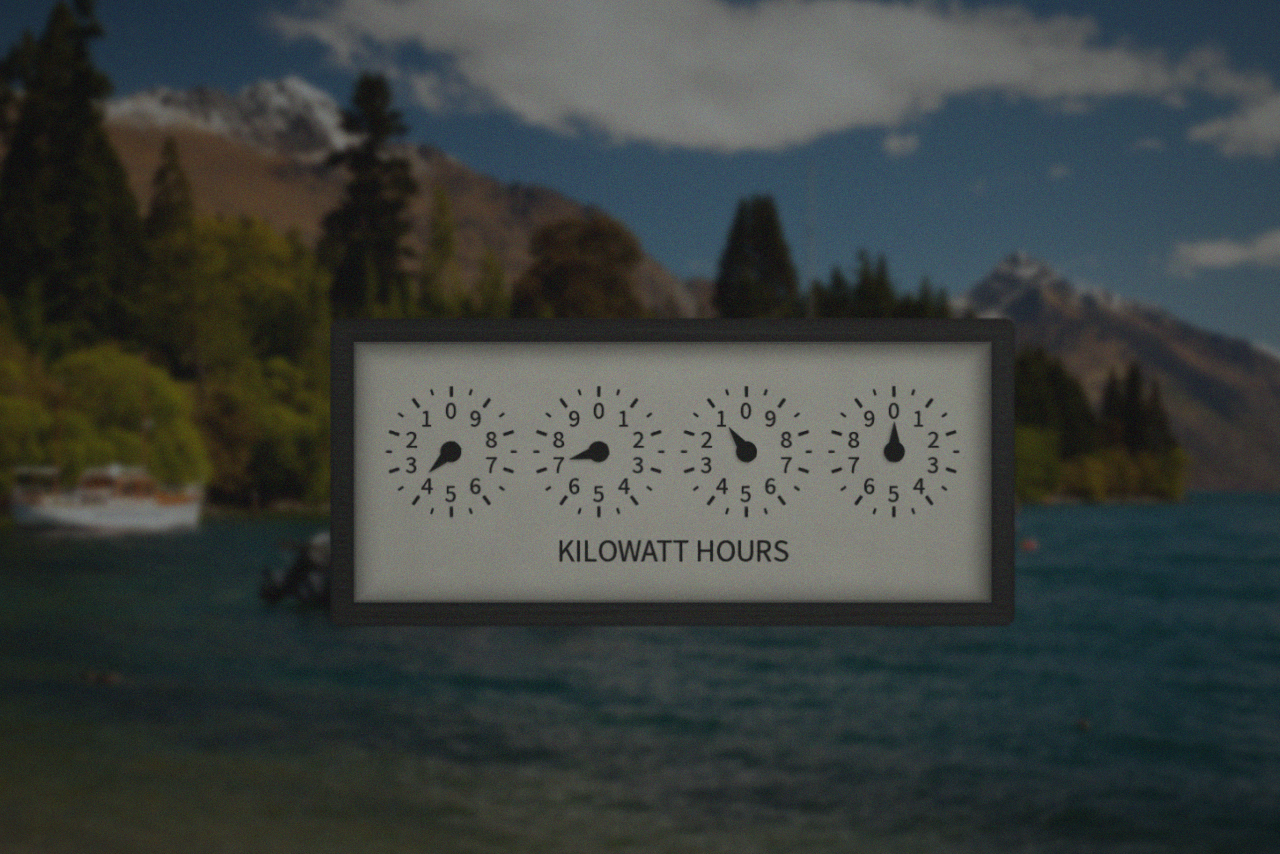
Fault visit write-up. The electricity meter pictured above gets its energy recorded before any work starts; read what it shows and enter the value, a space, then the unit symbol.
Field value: 3710 kWh
